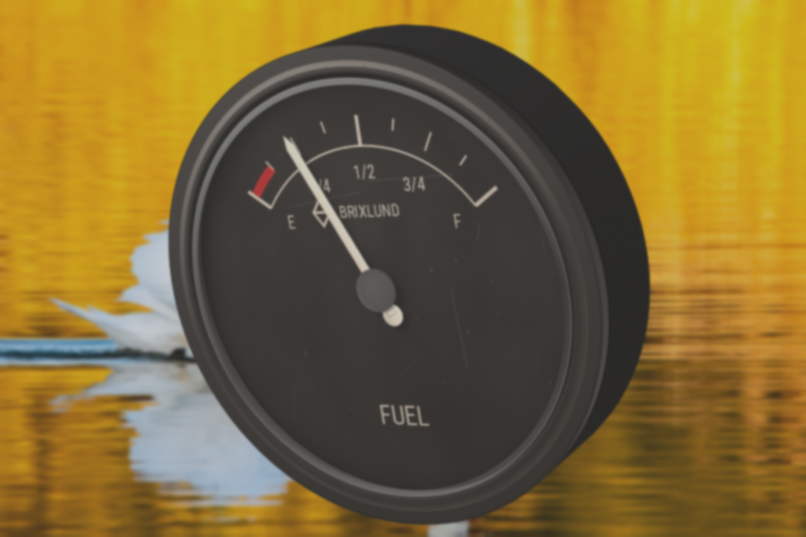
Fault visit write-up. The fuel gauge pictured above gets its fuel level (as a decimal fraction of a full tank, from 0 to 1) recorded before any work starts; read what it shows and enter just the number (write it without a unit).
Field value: 0.25
